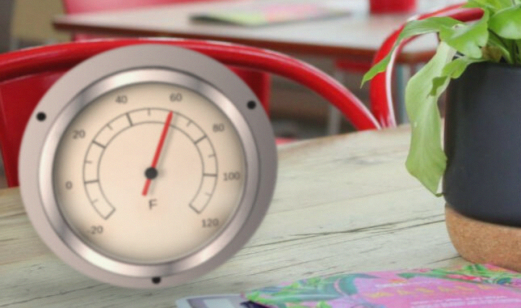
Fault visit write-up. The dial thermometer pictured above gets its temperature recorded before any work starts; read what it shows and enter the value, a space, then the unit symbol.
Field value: 60 °F
